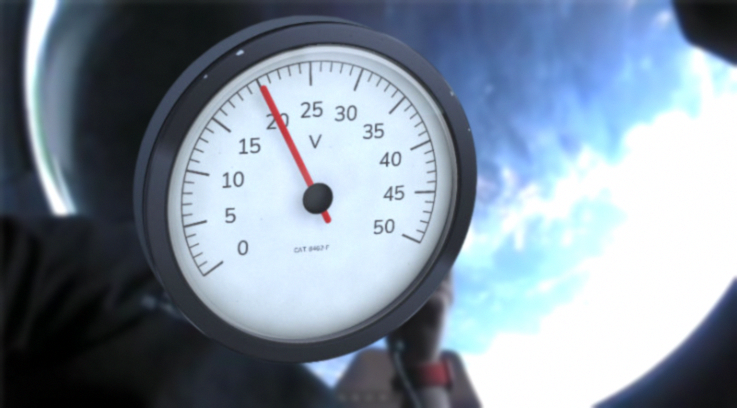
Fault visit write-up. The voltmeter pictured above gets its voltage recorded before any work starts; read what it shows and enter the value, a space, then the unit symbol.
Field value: 20 V
